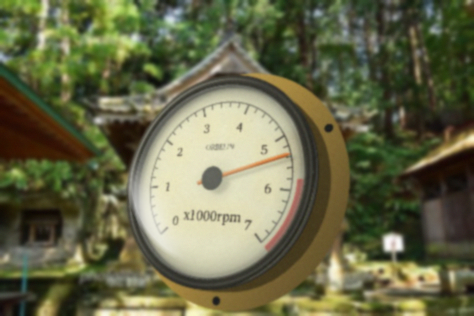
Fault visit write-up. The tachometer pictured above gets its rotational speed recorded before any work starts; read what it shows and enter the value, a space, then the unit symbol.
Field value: 5400 rpm
